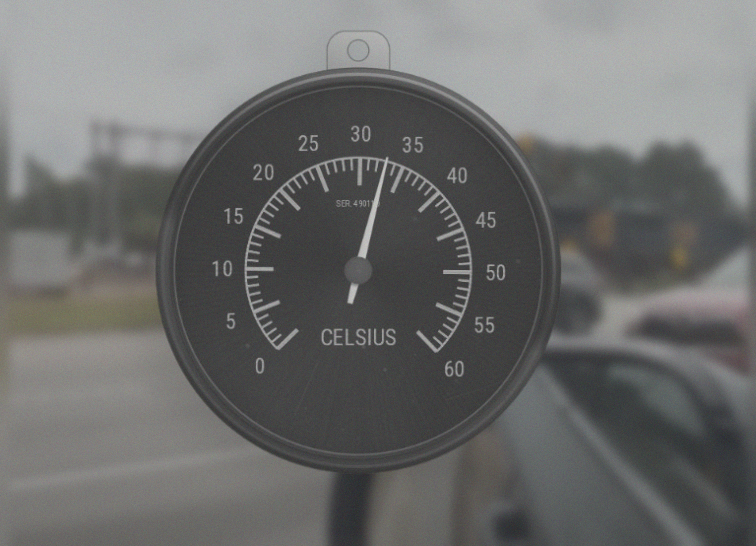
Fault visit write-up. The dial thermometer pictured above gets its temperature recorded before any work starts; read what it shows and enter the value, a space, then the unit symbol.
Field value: 33 °C
